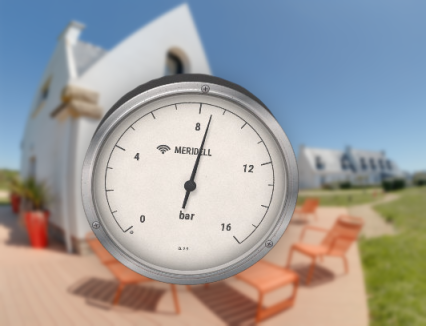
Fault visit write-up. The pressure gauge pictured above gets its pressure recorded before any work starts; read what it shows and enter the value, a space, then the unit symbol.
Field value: 8.5 bar
